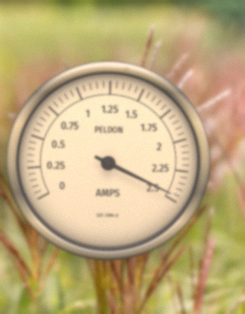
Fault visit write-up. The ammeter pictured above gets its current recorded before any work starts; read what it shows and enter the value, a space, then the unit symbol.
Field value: 2.45 A
